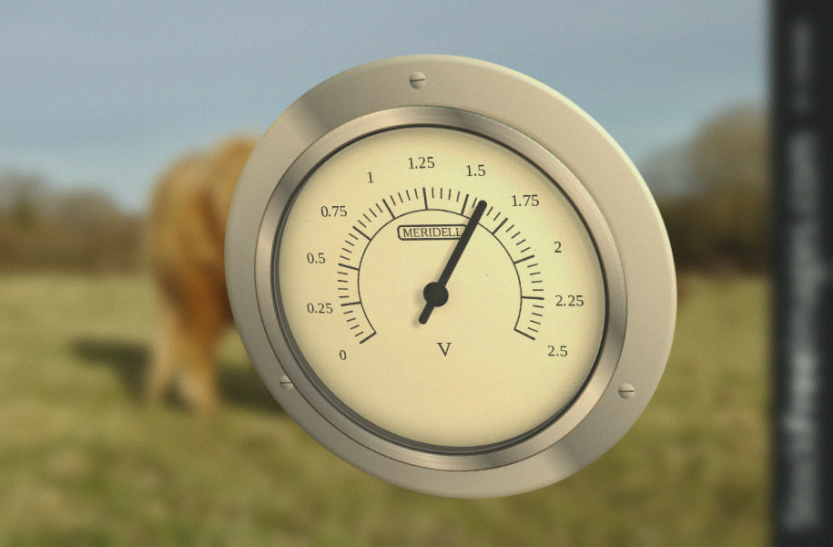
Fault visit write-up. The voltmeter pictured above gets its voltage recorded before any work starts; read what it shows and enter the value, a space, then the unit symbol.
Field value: 1.6 V
